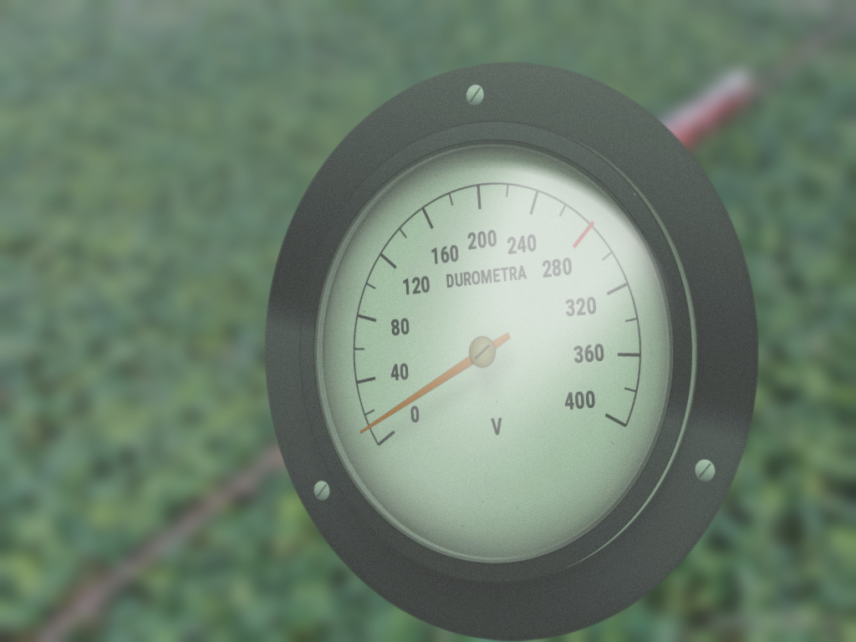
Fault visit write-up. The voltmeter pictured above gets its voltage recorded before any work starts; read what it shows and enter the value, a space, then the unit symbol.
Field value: 10 V
